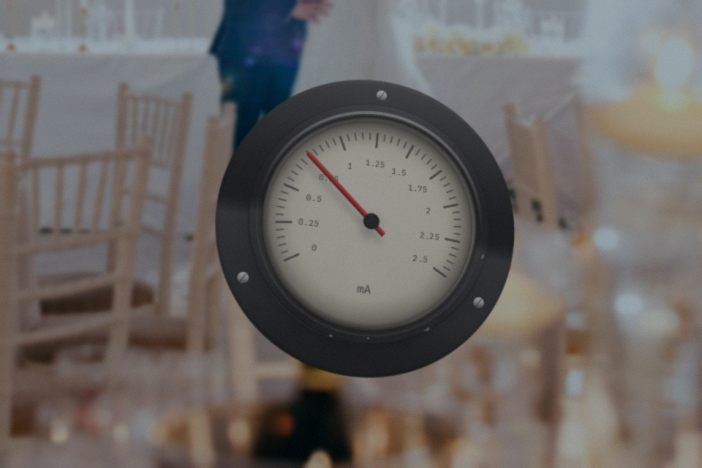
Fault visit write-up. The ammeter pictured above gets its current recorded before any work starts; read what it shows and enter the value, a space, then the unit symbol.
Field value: 0.75 mA
